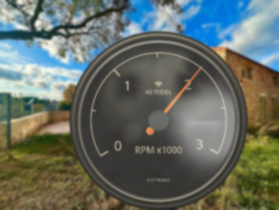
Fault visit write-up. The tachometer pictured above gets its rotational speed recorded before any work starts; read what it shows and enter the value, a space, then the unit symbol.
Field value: 2000 rpm
